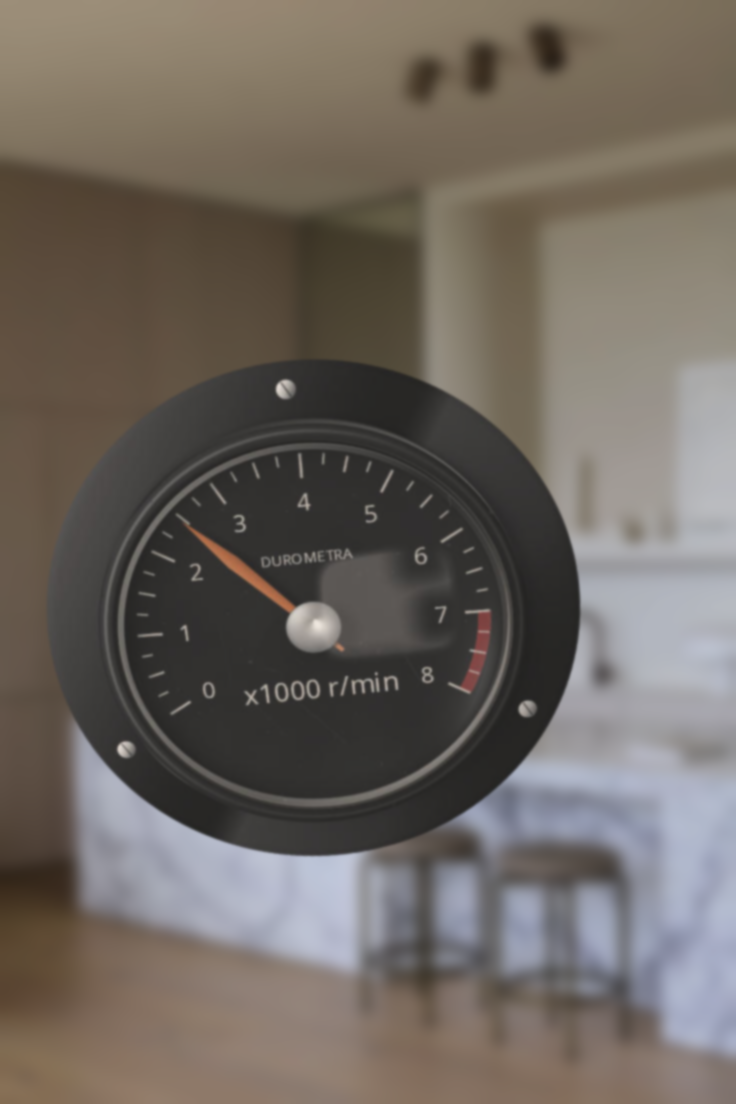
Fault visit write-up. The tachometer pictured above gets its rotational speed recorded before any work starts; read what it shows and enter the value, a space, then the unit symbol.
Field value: 2500 rpm
